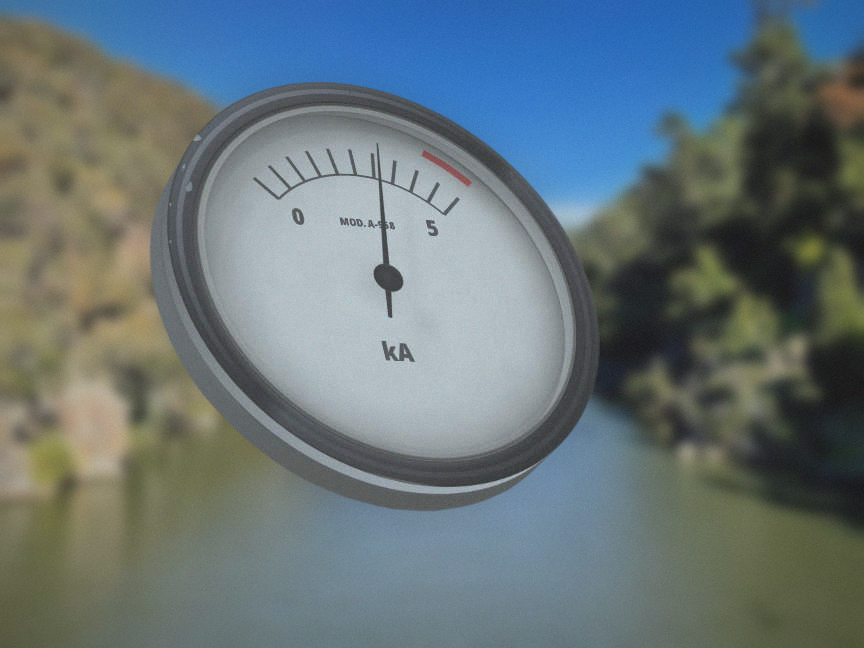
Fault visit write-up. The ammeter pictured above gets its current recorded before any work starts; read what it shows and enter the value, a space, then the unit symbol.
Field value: 3 kA
